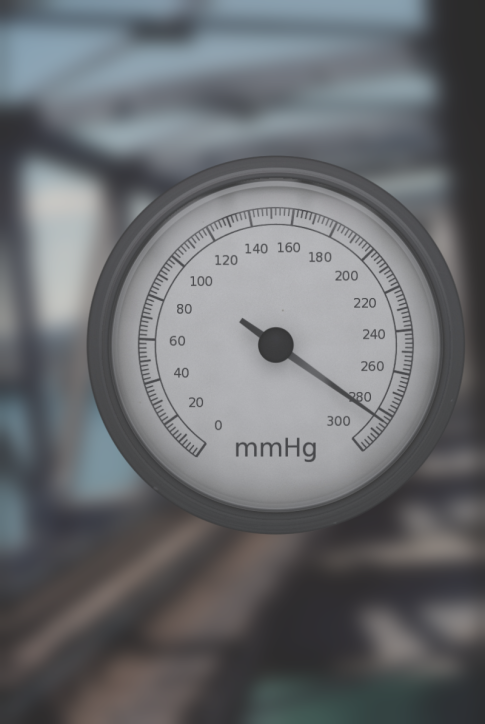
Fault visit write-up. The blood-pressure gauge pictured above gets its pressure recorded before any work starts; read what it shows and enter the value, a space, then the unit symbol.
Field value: 284 mmHg
